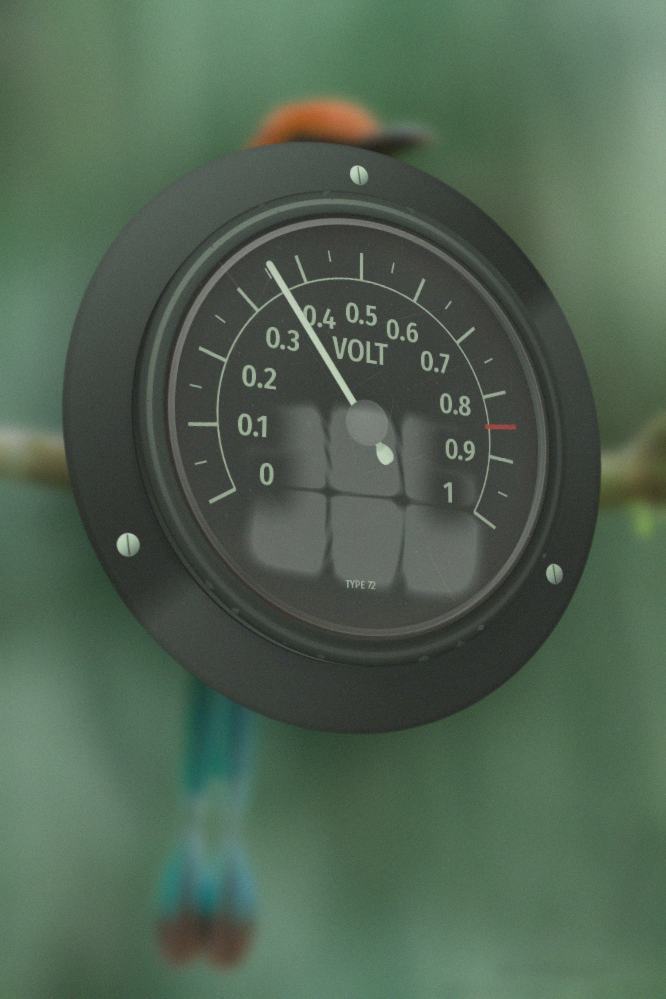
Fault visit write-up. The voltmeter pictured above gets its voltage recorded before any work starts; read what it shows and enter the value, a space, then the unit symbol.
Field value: 0.35 V
